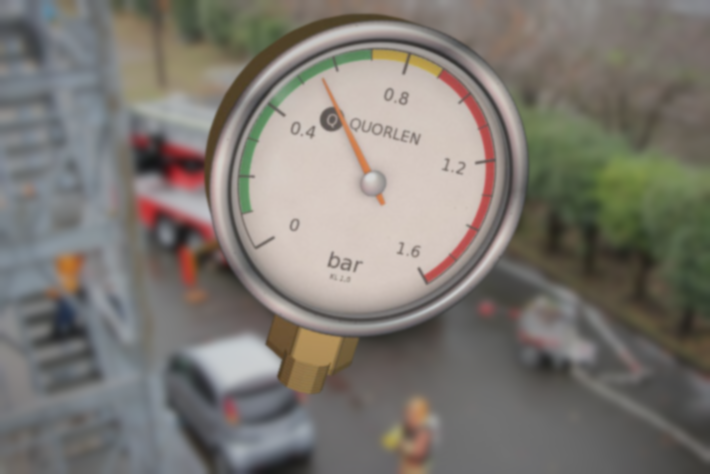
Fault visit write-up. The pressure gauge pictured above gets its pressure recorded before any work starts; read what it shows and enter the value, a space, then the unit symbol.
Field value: 0.55 bar
